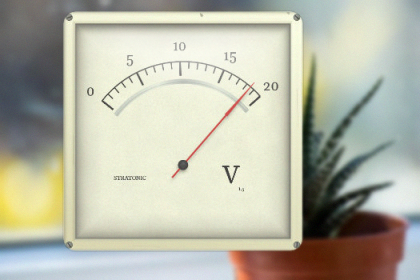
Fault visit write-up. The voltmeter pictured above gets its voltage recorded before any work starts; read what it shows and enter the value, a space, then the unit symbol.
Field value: 18.5 V
